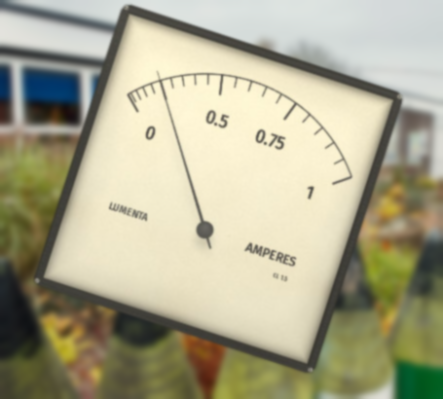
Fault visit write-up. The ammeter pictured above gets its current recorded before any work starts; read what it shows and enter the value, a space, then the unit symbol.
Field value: 0.25 A
